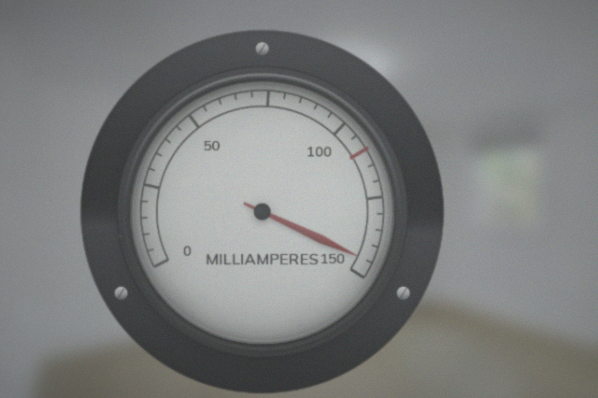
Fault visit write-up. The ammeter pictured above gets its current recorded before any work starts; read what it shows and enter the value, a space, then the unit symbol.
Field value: 145 mA
